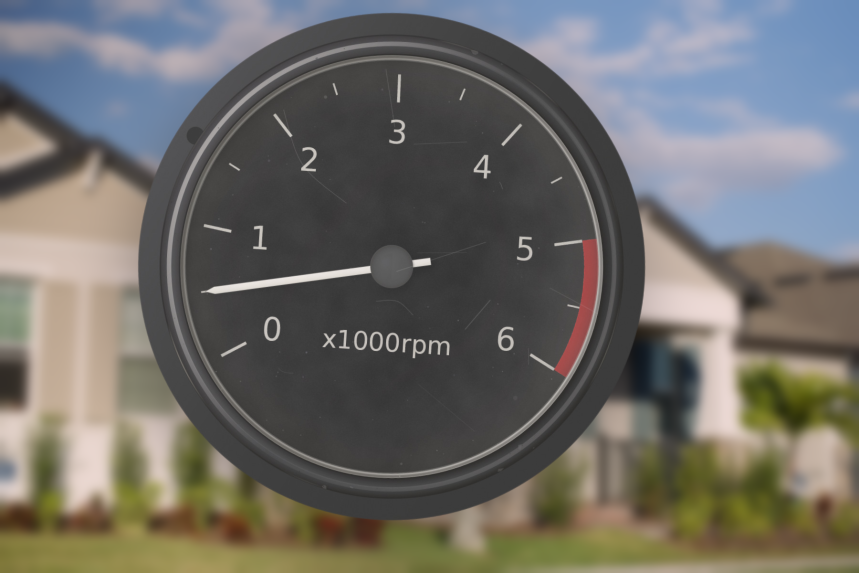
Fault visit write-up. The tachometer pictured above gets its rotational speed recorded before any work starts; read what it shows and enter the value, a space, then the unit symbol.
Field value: 500 rpm
